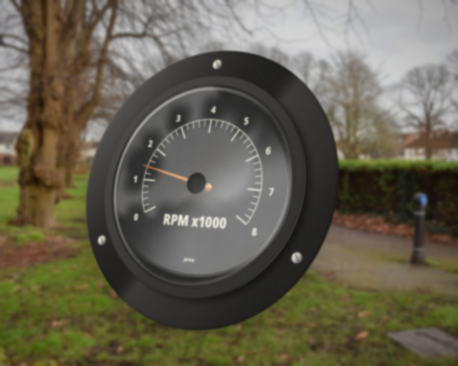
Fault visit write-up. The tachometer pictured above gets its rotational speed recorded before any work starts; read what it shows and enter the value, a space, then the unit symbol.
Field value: 1400 rpm
